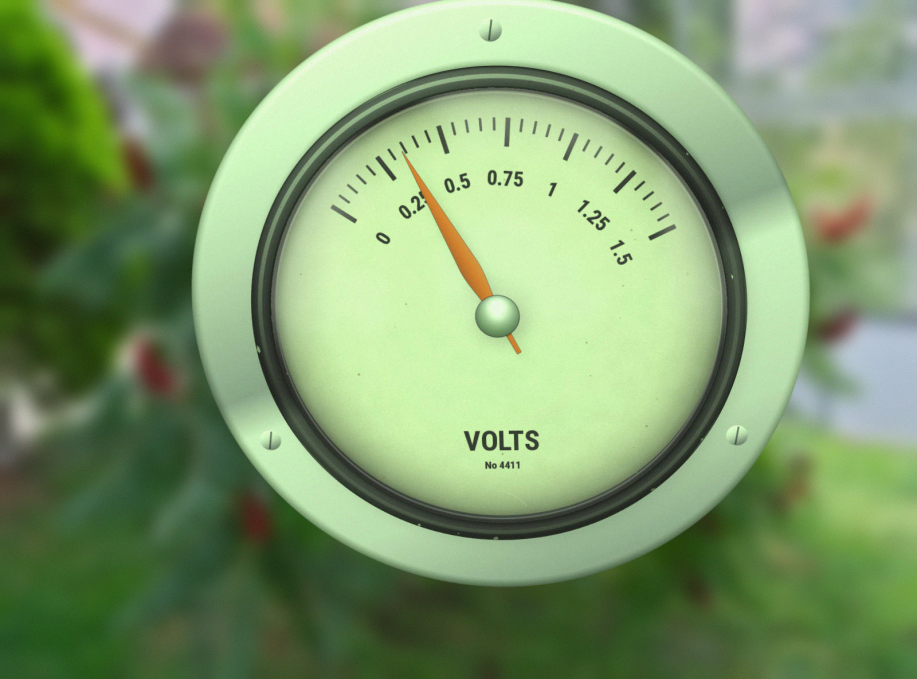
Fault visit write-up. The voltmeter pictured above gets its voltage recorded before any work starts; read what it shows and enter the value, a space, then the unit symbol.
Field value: 0.35 V
